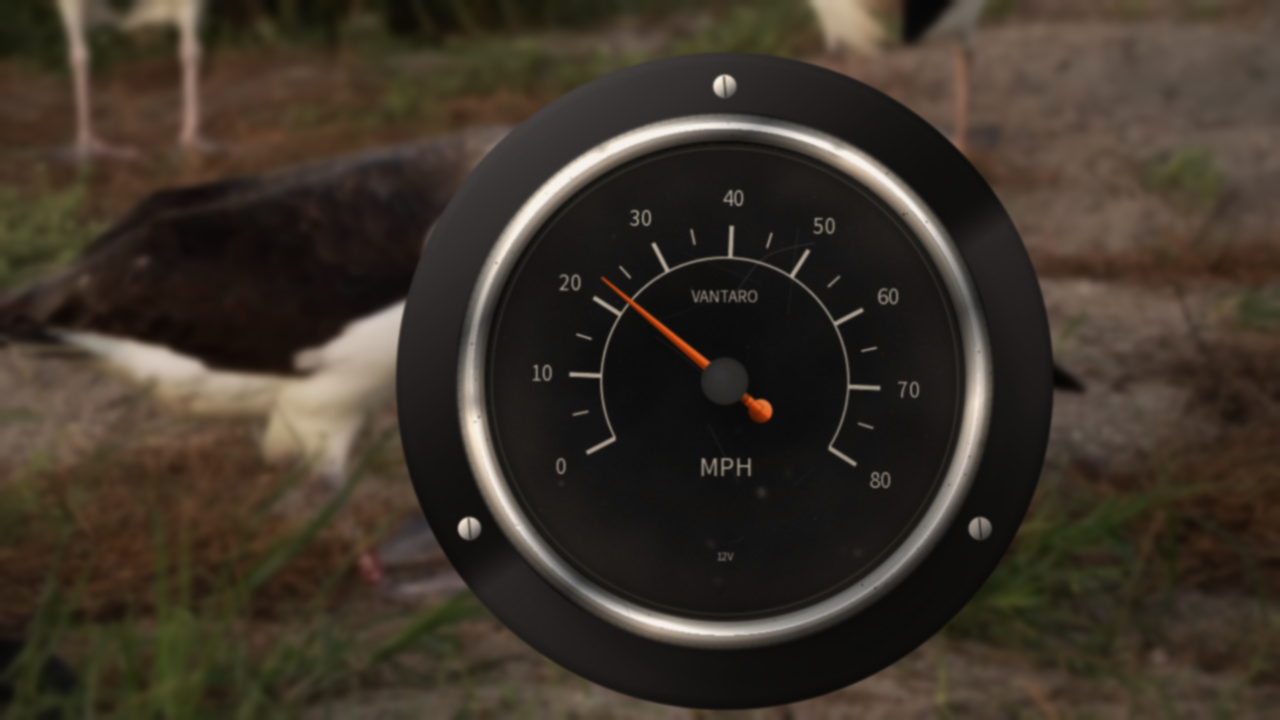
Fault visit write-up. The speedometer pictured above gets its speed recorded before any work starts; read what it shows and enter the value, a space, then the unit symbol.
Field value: 22.5 mph
